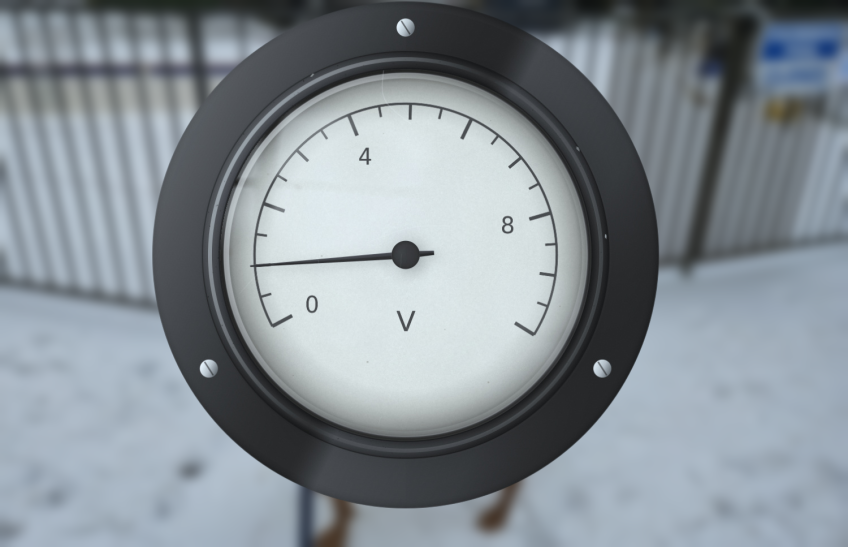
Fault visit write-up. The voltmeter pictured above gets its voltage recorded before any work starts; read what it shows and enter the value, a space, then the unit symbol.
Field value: 1 V
